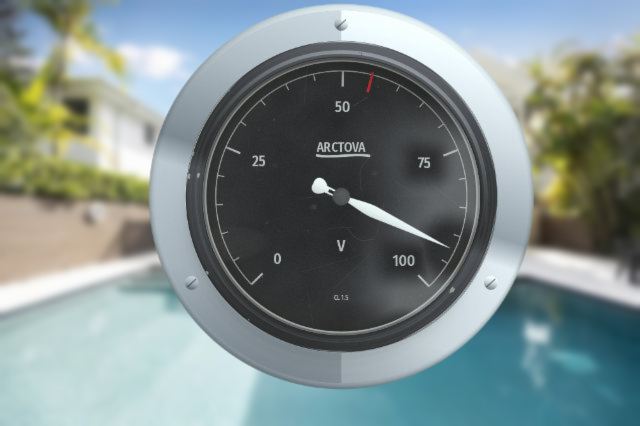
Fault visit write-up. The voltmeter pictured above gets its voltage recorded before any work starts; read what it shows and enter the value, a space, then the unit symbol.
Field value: 92.5 V
